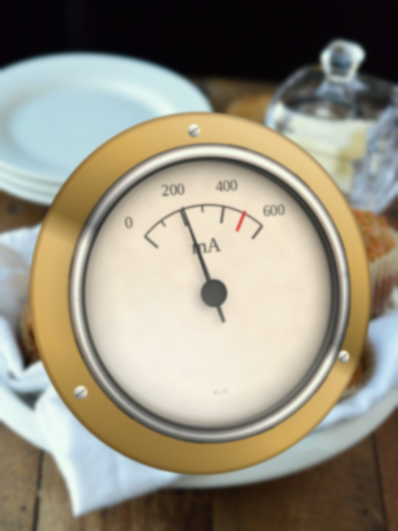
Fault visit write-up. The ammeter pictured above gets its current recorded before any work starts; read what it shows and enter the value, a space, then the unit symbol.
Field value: 200 mA
